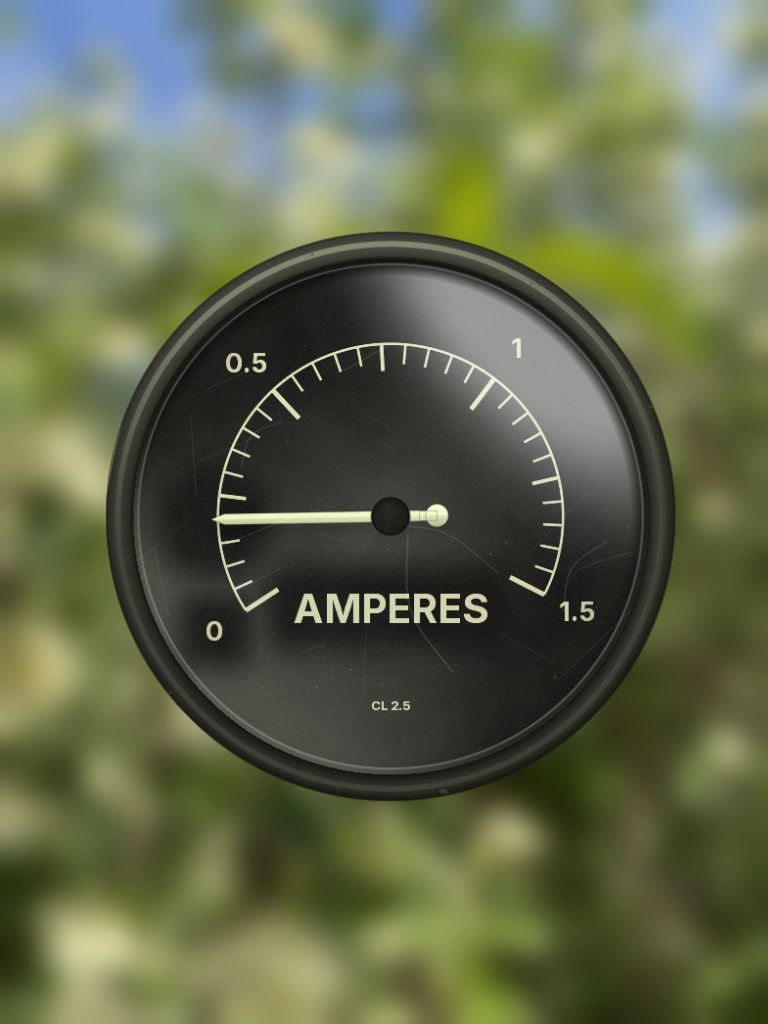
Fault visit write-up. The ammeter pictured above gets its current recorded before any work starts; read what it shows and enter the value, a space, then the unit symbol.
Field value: 0.2 A
